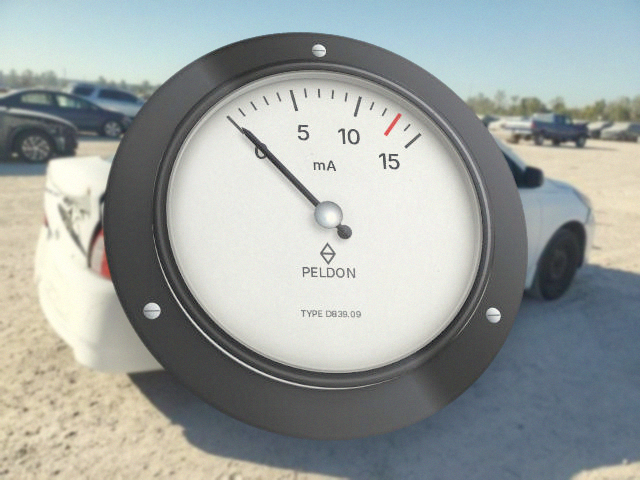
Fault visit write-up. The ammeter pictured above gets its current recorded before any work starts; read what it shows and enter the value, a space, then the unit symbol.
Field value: 0 mA
